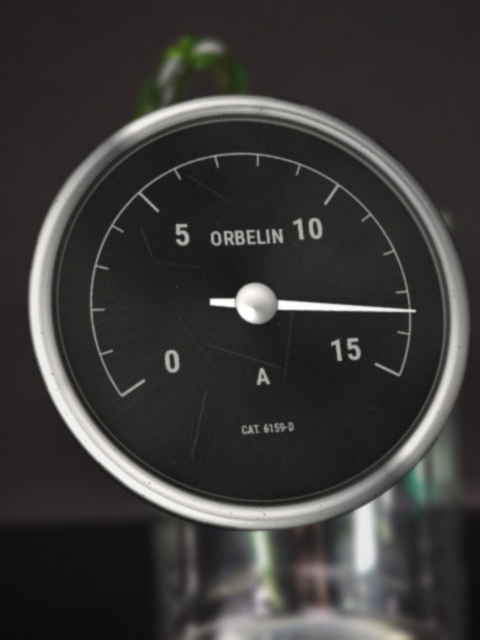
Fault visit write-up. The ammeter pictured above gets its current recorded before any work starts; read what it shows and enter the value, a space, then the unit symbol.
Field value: 13.5 A
